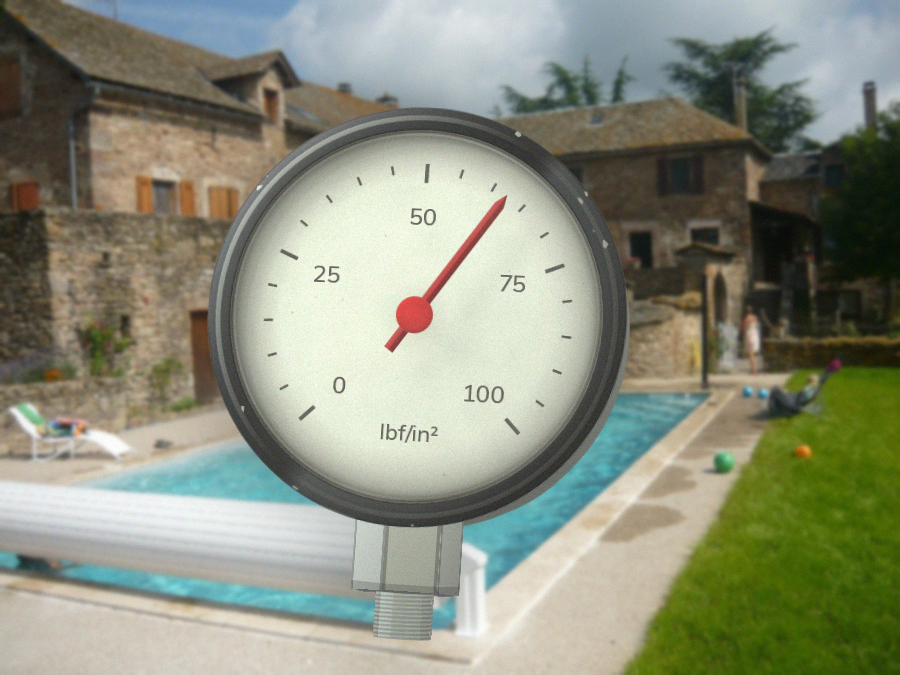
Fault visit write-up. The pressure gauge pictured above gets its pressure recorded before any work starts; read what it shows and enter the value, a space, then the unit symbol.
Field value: 62.5 psi
